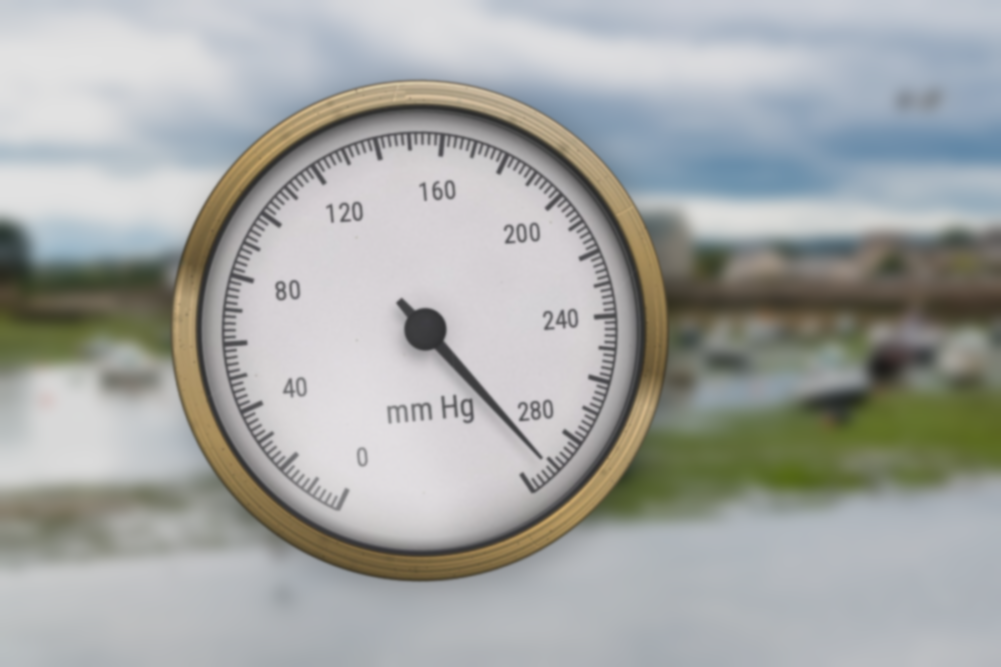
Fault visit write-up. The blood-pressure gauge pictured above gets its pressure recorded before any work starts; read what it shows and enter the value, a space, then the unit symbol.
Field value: 292 mmHg
